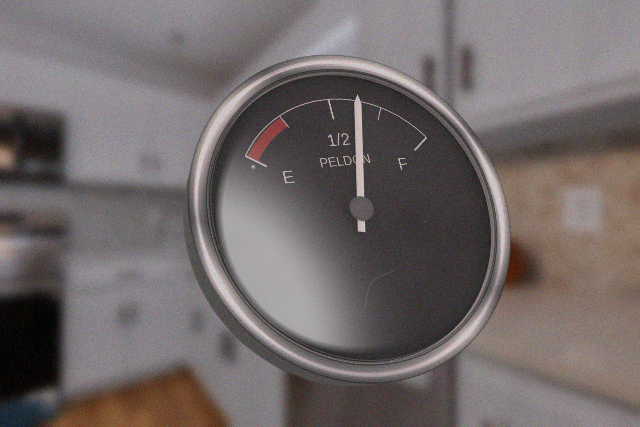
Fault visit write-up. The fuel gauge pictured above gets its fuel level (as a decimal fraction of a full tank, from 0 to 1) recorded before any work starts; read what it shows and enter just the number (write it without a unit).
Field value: 0.625
